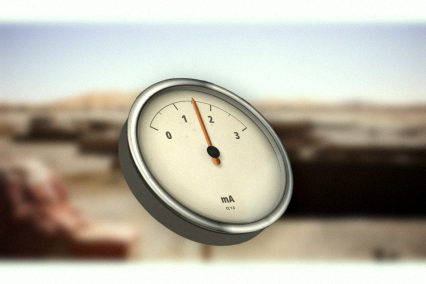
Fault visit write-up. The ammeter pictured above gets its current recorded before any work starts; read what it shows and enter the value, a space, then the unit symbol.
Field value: 1.5 mA
